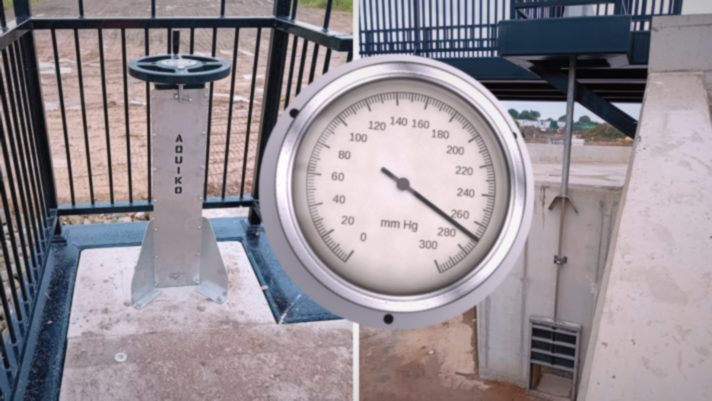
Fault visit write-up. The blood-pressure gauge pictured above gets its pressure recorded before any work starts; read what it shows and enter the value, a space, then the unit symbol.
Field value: 270 mmHg
